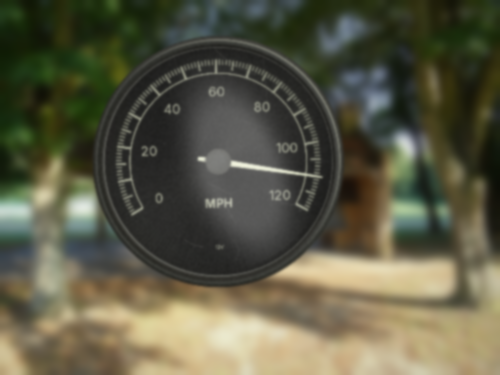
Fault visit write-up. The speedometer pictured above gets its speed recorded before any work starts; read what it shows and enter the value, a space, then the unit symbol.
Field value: 110 mph
